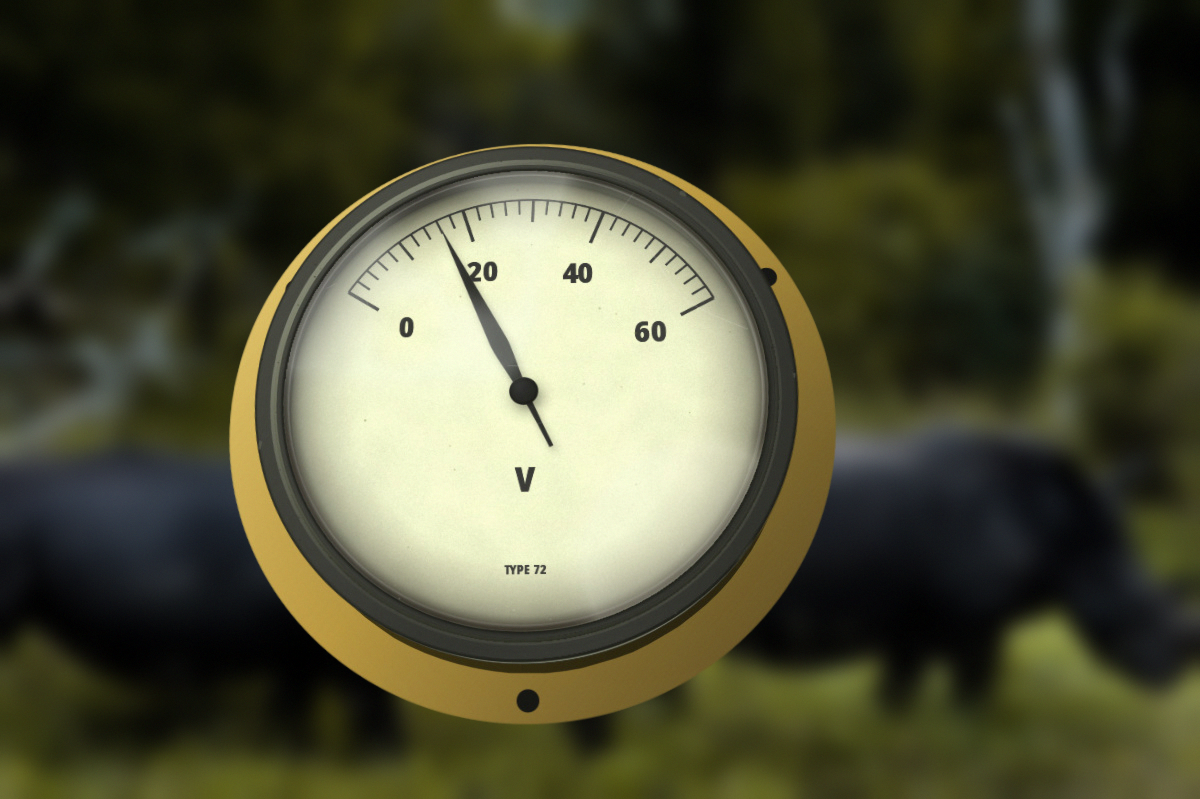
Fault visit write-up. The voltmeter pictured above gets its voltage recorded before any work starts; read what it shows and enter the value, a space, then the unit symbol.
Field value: 16 V
